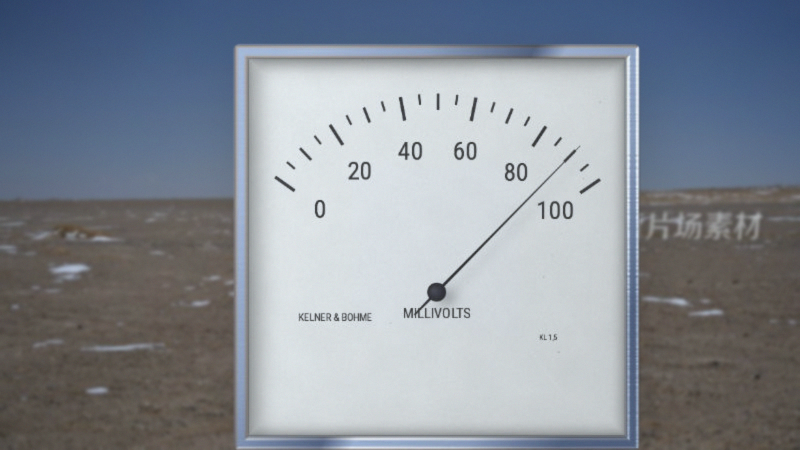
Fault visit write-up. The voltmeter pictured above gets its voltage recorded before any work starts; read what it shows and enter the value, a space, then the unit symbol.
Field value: 90 mV
